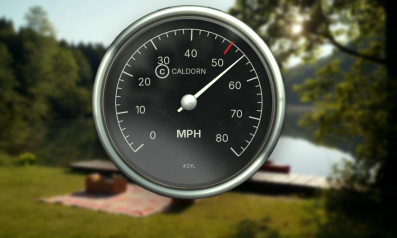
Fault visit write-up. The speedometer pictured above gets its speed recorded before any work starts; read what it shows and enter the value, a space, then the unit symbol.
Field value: 54 mph
